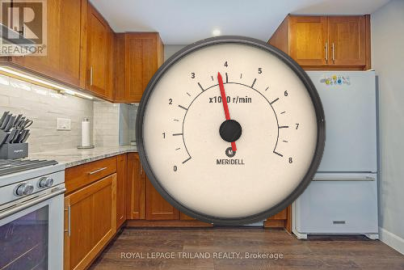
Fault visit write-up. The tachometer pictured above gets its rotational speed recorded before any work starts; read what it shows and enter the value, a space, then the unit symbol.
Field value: 3750 rpm
